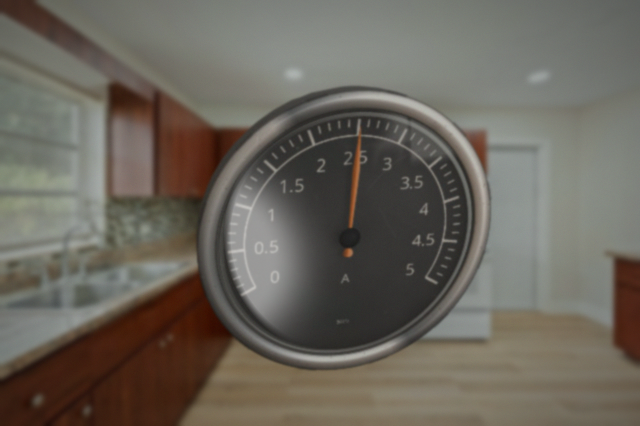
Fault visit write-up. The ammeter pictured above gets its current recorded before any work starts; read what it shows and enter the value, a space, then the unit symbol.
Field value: 2.5 A
